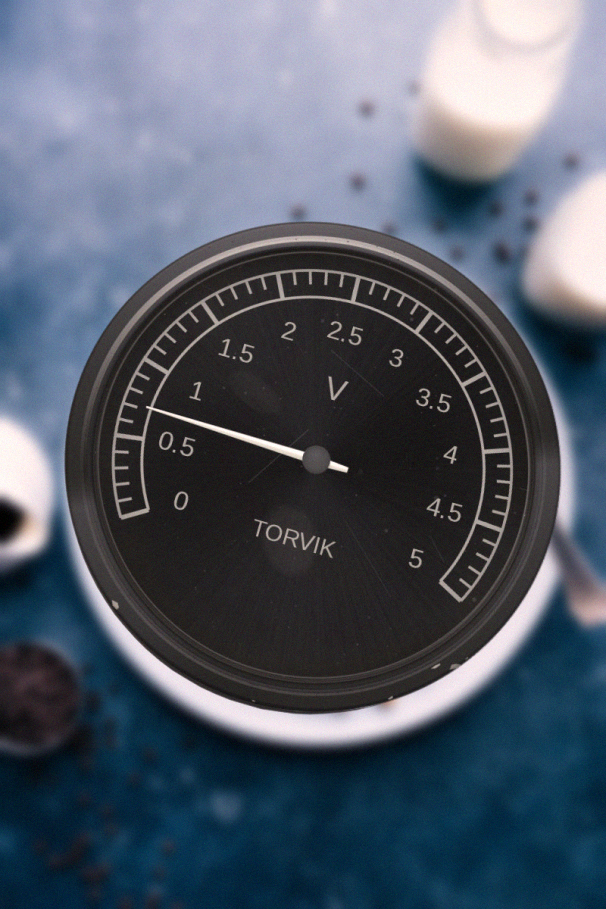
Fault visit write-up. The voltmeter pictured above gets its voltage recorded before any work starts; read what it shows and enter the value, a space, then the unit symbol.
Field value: 0.7 V
